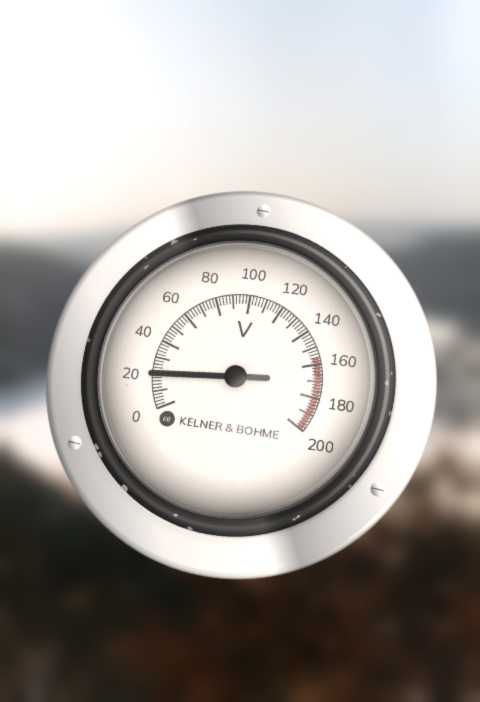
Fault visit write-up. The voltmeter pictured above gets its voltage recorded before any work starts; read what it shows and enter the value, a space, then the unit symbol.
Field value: 20 V
